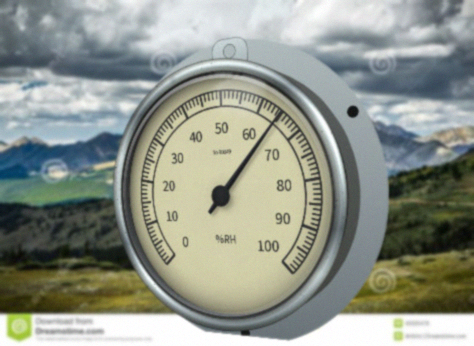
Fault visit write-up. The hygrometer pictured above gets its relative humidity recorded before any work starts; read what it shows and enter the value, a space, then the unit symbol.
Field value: 65 %
